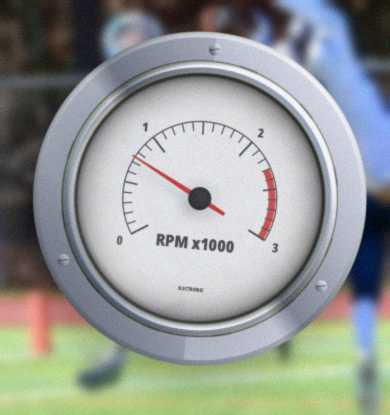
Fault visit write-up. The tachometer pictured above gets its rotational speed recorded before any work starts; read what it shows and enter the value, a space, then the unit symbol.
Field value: 750 rpm
